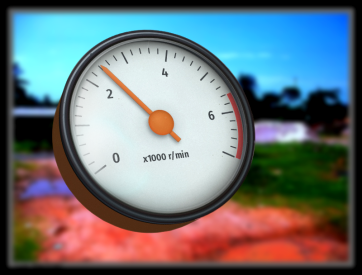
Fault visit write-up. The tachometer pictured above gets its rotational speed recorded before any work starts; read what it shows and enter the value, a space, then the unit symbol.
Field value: 2400 rpm
